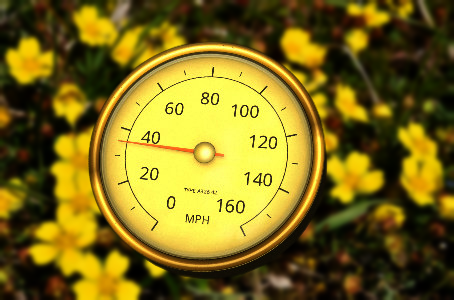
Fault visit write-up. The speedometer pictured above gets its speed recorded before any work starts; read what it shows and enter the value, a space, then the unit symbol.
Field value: 35 mph
